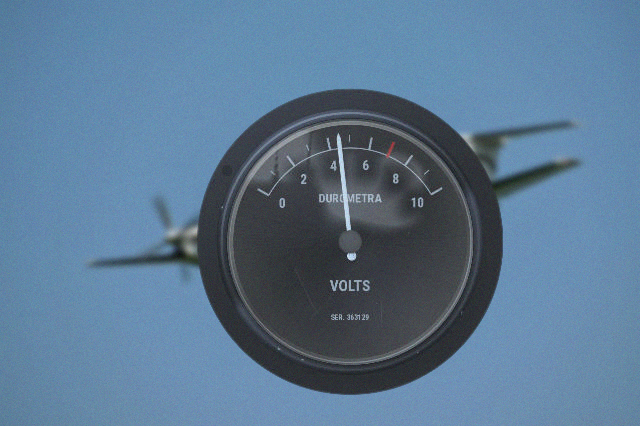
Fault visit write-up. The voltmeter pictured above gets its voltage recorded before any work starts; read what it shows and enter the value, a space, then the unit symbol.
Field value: 4.5 V
